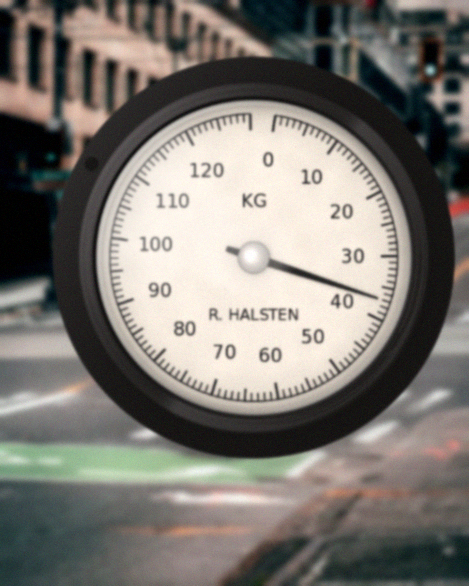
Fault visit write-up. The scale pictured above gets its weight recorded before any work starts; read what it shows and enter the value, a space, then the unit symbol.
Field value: 37 kg
